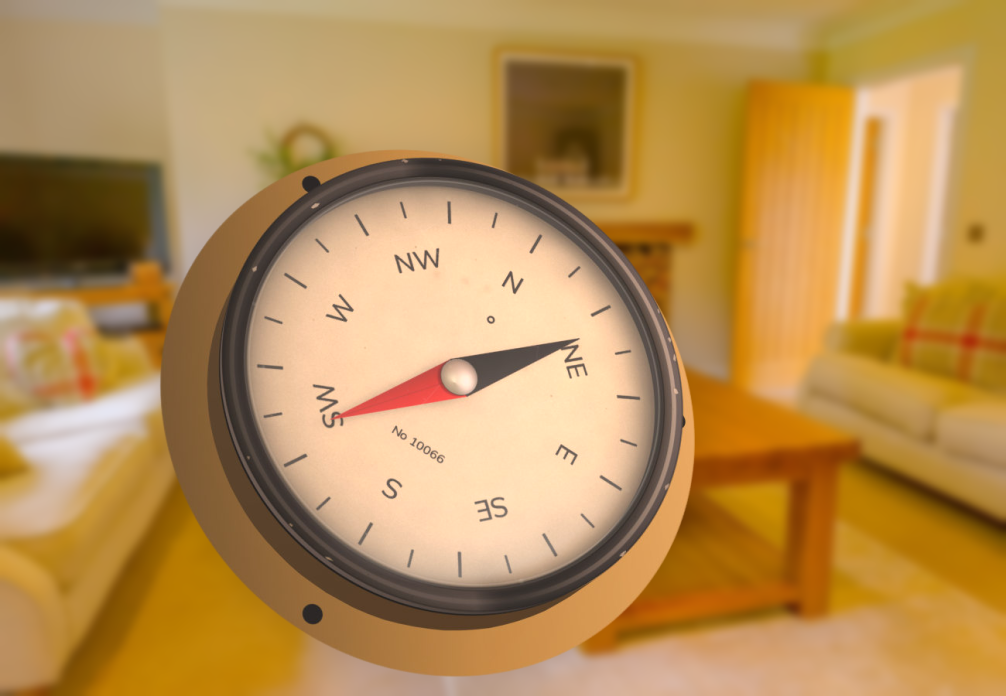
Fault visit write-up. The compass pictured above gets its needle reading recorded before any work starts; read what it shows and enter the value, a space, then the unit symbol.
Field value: 217.5 °
